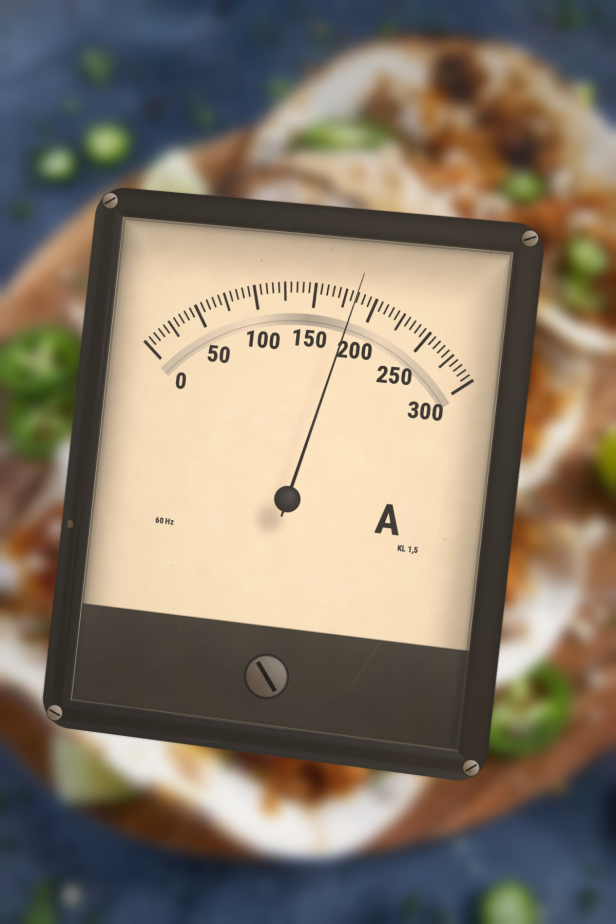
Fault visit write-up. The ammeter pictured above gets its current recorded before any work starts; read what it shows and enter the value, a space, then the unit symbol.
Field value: 185 A
